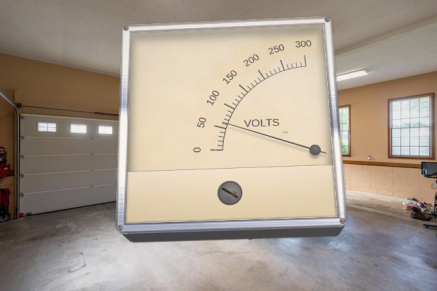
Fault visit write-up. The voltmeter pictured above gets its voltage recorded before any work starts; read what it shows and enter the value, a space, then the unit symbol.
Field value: 60 V
